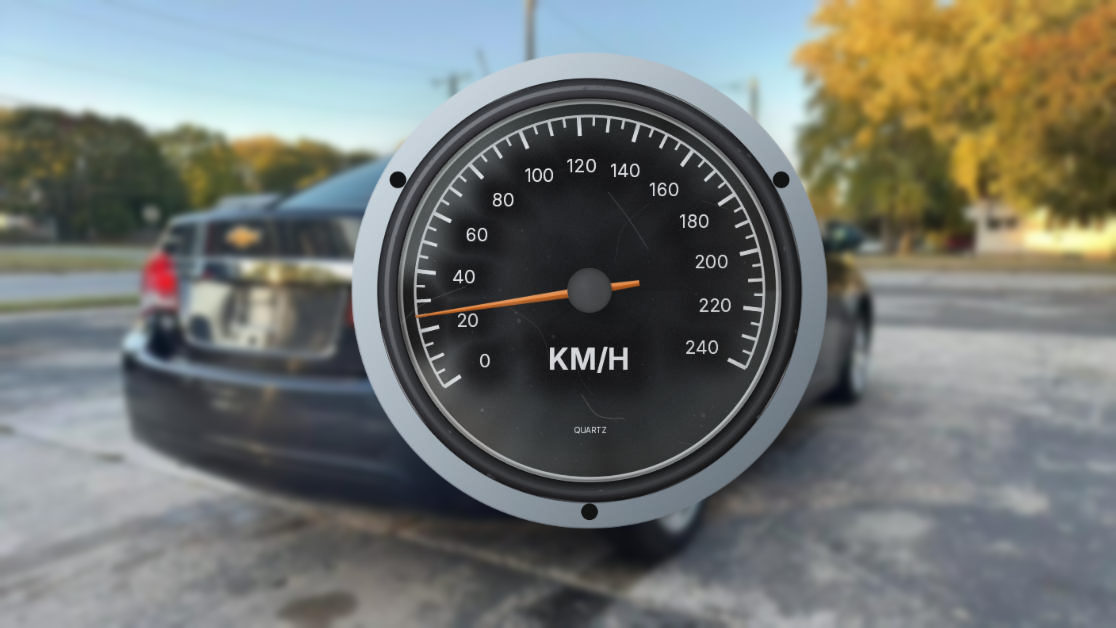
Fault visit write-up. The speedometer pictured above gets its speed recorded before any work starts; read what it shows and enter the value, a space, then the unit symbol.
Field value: 25 km/h
